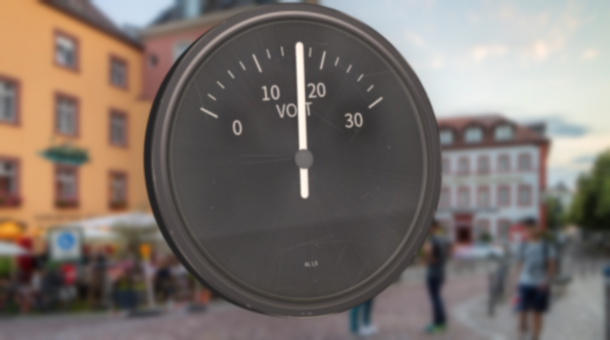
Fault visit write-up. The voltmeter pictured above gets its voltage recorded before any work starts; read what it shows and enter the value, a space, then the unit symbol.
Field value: 16 V
